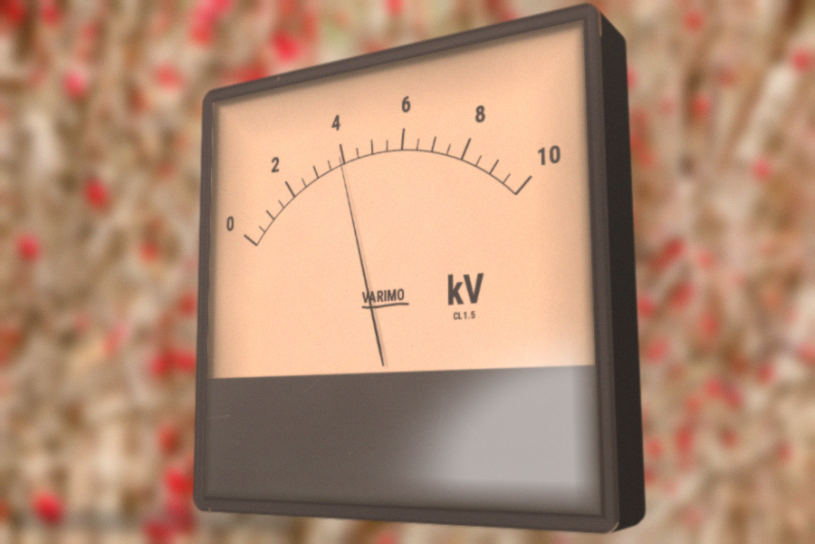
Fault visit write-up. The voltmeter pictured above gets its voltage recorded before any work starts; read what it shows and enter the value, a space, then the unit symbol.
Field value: 4 kV
